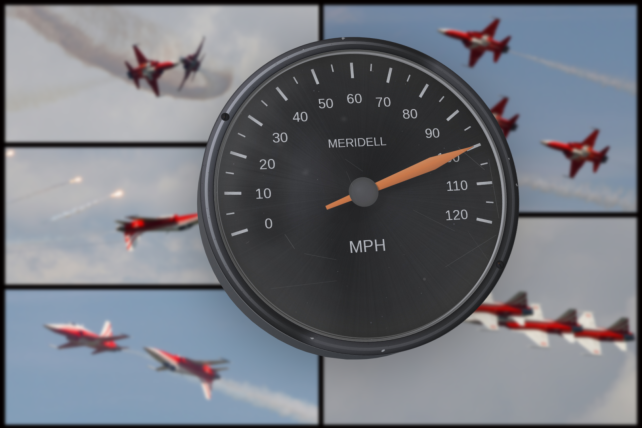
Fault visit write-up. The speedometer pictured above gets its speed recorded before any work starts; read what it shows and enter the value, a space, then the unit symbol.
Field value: 100 mph
